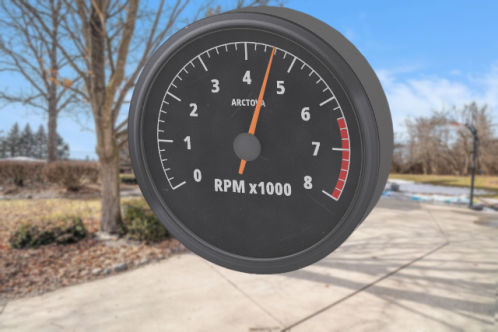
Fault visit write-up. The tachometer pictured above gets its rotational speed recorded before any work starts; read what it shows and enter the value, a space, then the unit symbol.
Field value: 4600 rpm
